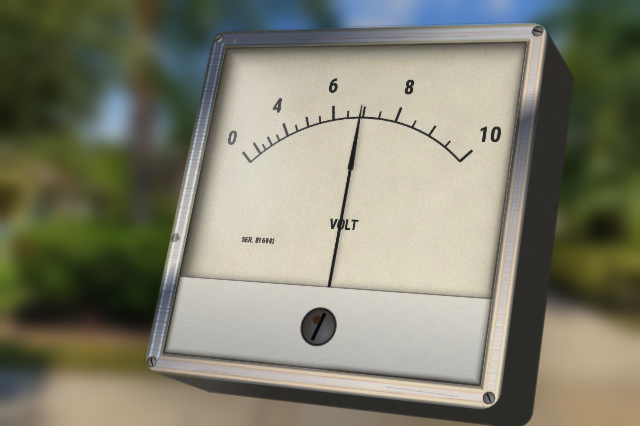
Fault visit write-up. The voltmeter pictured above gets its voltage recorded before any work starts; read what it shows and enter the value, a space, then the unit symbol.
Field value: 7 V
